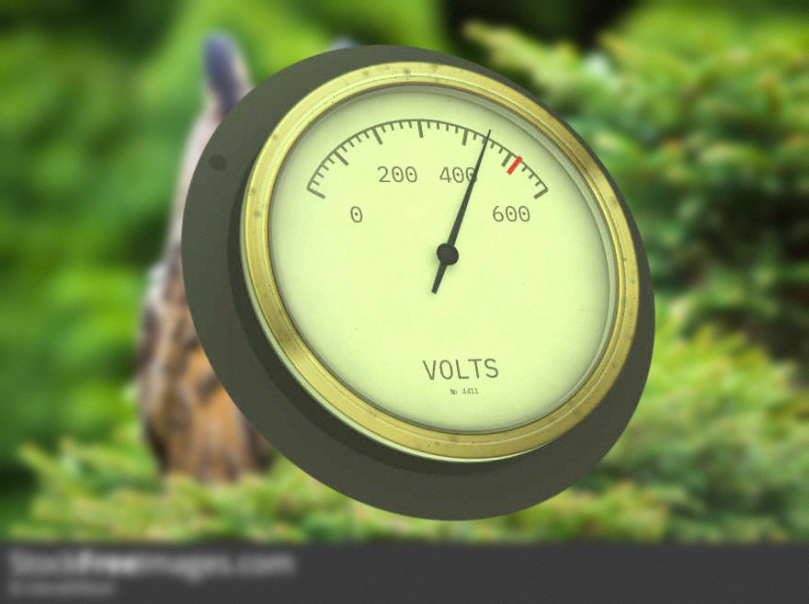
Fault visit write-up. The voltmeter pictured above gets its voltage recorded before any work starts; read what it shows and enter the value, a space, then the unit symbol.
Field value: 440 V
